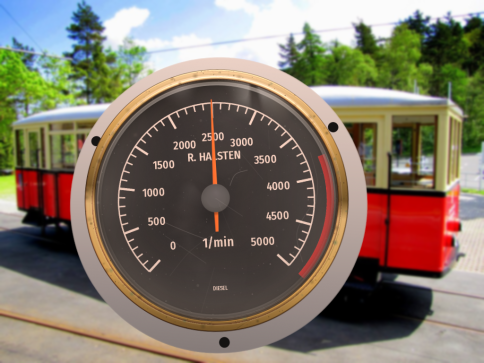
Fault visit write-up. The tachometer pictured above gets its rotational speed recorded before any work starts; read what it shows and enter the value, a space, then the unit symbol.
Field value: 2500 rpm
